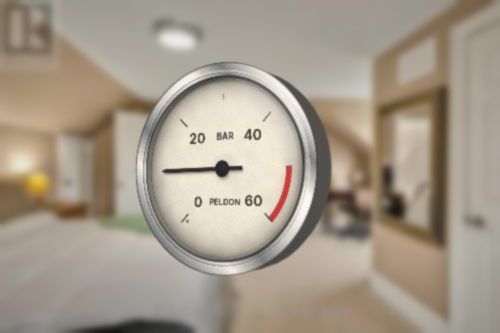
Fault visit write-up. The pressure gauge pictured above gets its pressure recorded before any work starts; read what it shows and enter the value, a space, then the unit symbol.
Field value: 10 bar
